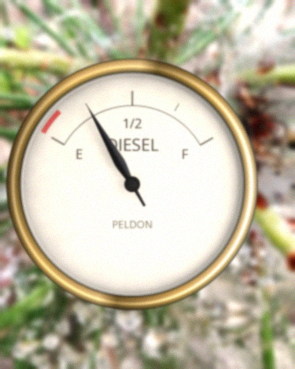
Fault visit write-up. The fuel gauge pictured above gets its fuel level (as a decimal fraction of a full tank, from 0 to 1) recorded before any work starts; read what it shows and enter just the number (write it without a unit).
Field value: 0.25
